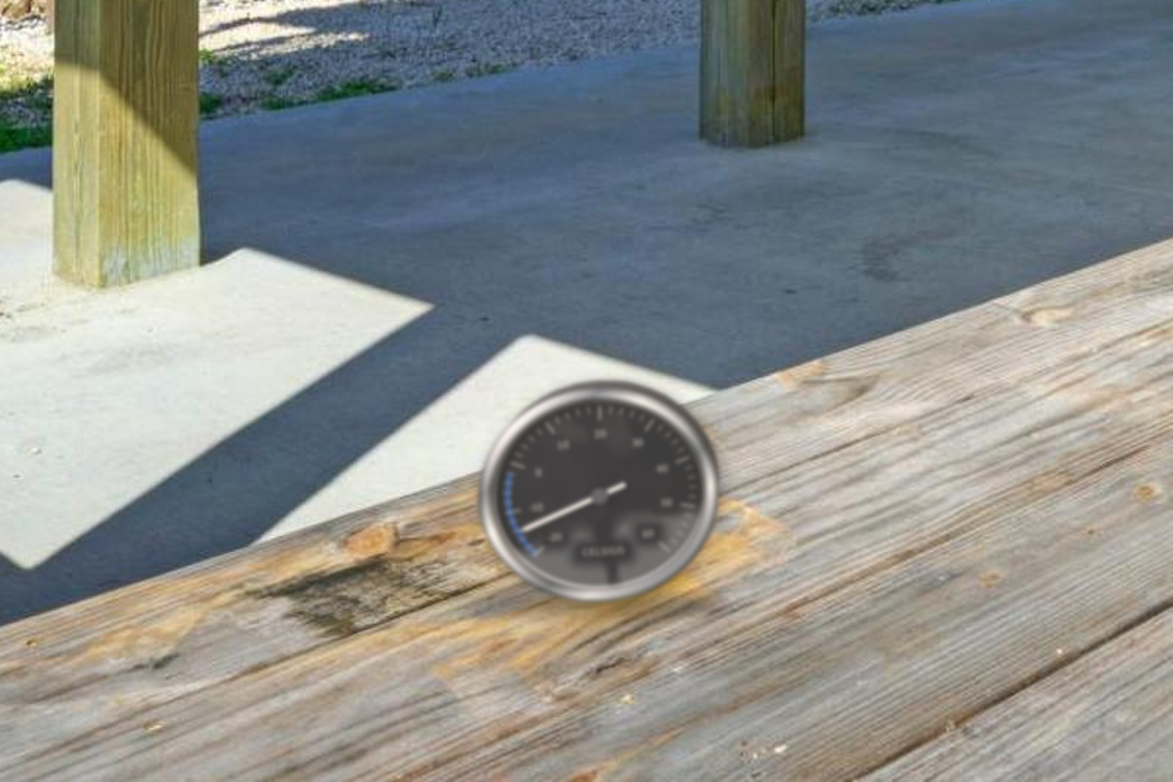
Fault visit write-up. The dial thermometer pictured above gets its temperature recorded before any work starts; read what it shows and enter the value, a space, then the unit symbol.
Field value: -14 °C
